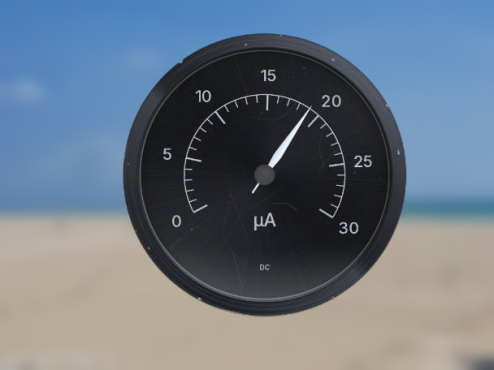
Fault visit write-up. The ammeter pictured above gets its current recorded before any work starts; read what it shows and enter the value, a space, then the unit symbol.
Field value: 19 µA
